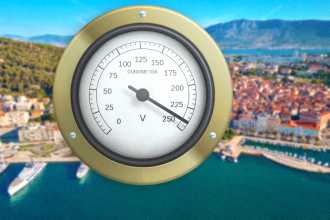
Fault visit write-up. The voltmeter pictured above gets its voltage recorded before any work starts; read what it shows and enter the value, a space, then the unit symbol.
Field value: 240 V
